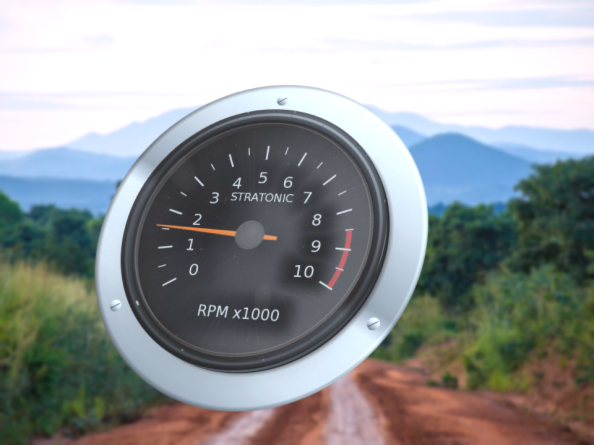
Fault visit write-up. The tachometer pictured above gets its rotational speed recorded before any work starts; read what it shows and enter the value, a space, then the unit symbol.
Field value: 1500 rpm
